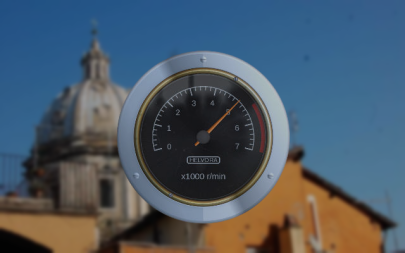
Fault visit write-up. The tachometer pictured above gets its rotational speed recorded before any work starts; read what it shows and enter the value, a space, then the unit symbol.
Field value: 5000 rpm
